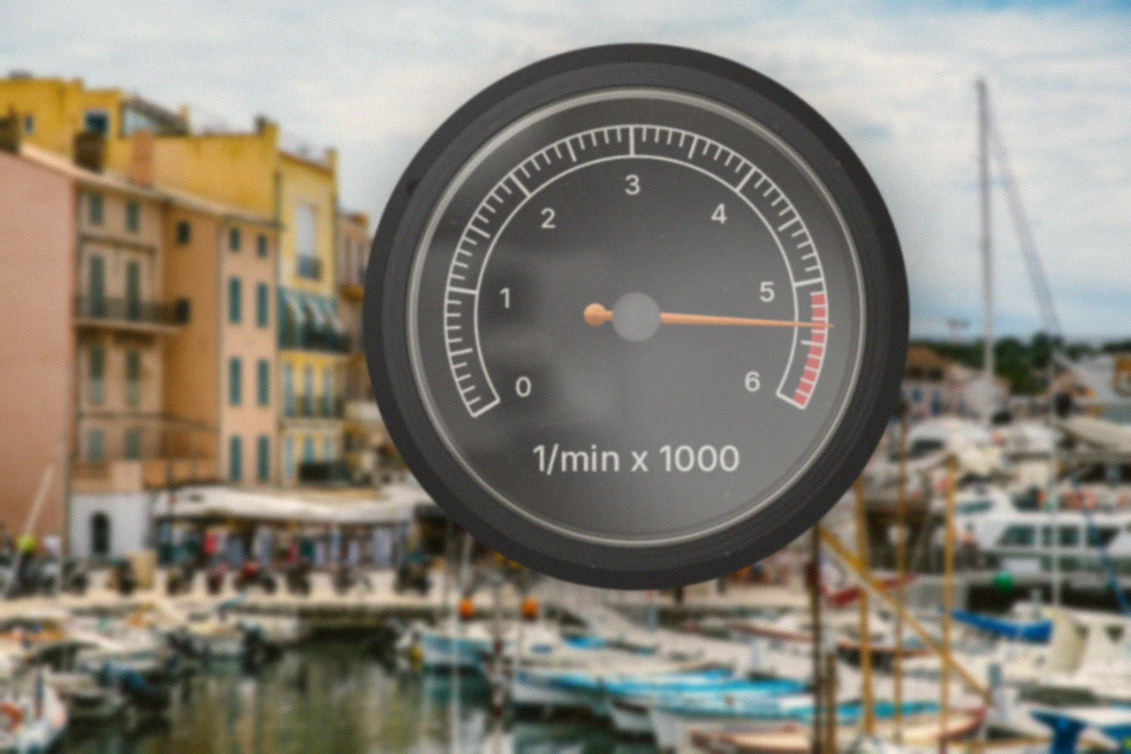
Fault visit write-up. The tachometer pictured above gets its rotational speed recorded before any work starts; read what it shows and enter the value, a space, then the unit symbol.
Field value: 5350 rpm
